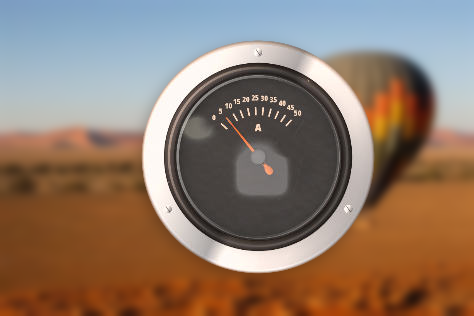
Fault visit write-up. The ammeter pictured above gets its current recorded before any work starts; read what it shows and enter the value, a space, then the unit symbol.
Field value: 5 A
